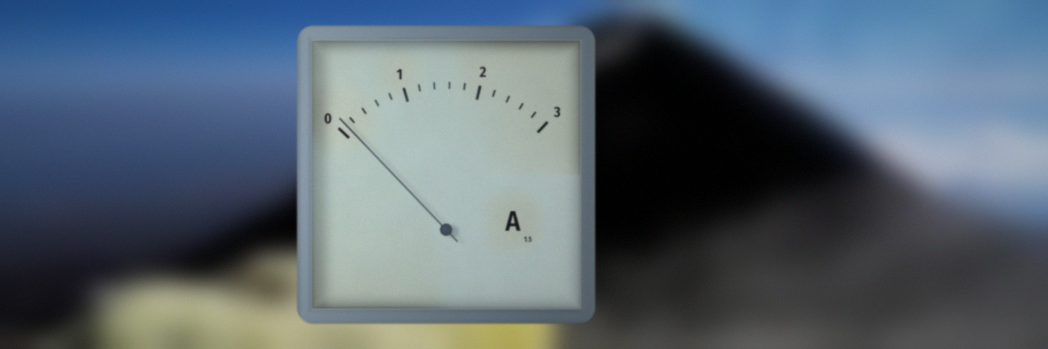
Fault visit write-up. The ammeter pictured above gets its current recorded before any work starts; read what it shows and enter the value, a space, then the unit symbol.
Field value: 0.1 A
